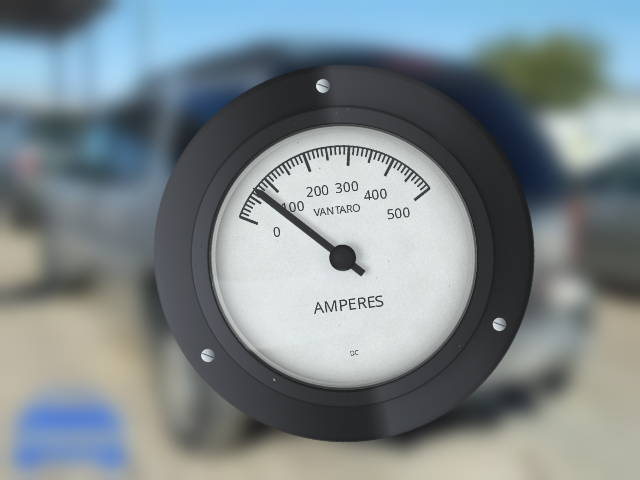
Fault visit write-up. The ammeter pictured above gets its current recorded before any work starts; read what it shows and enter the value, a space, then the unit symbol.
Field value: 70 A
